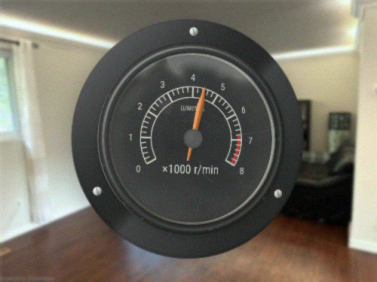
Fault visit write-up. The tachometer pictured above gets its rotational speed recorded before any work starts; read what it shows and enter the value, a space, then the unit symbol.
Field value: 4400 rpm
